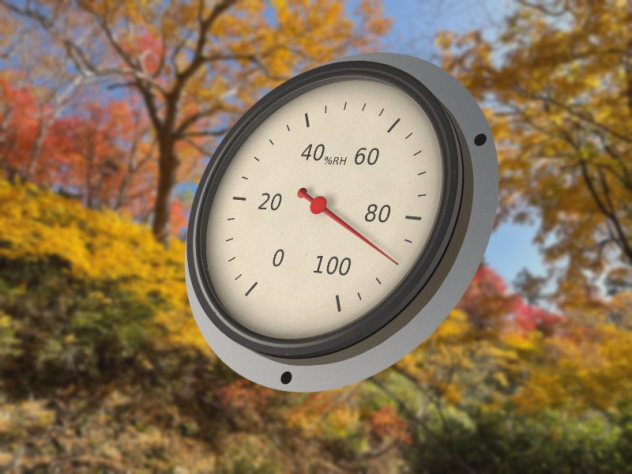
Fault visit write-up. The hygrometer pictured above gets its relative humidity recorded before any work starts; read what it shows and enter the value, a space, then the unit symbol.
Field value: 88 %
